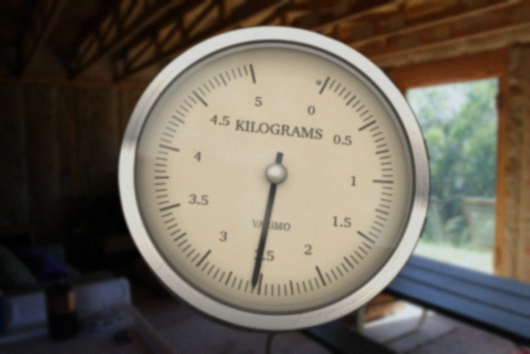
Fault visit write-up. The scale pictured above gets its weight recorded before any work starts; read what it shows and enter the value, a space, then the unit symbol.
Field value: 2.55 kg
